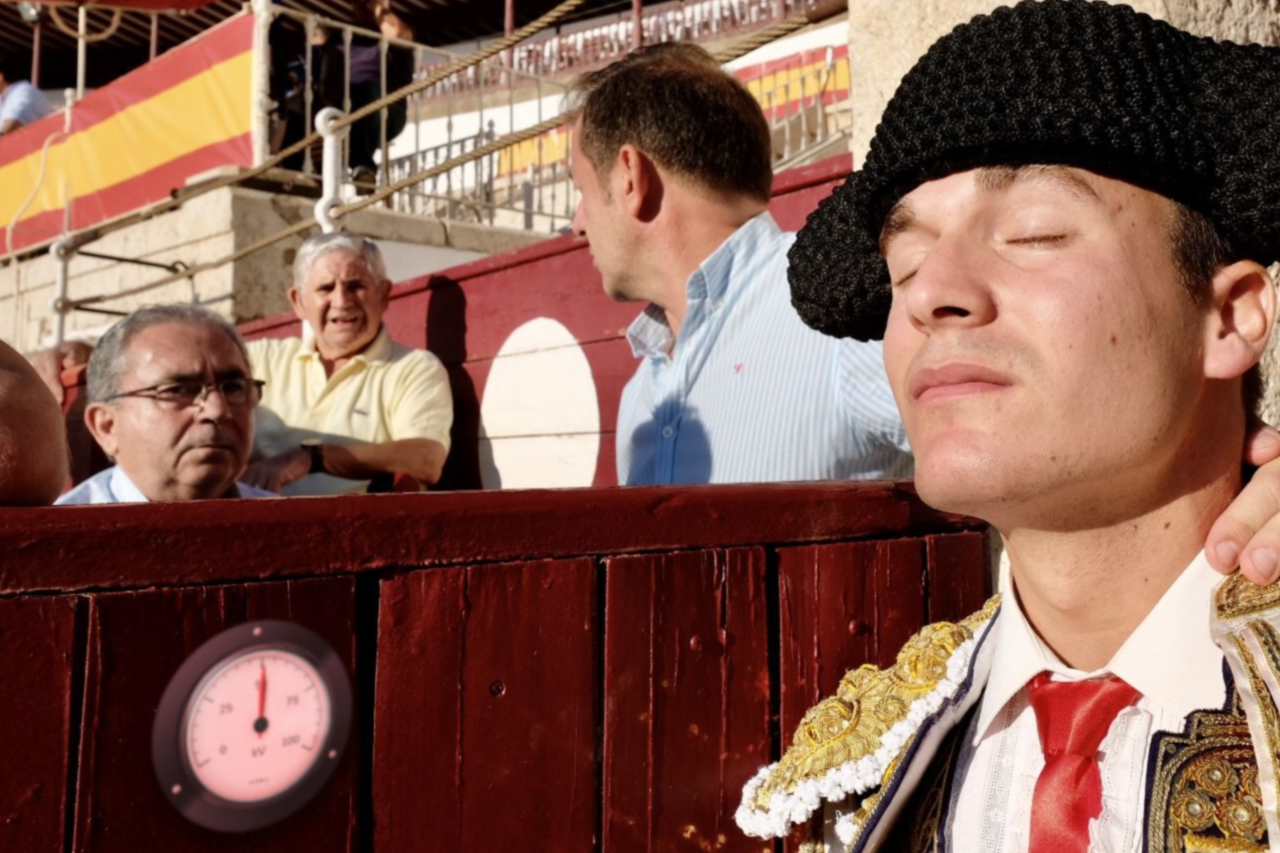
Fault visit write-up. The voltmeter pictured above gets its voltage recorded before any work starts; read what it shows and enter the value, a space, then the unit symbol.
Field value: 50 kV
